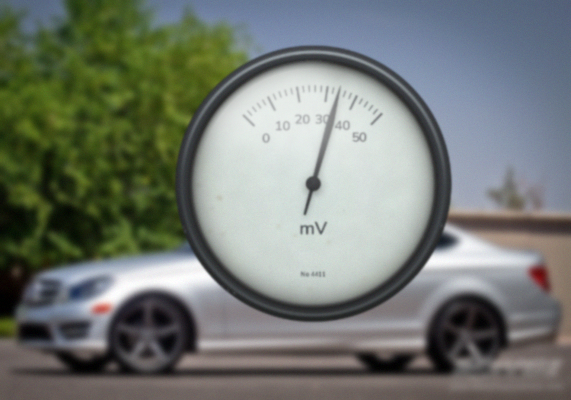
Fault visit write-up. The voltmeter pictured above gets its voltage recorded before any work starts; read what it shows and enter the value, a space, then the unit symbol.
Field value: 34 mV
